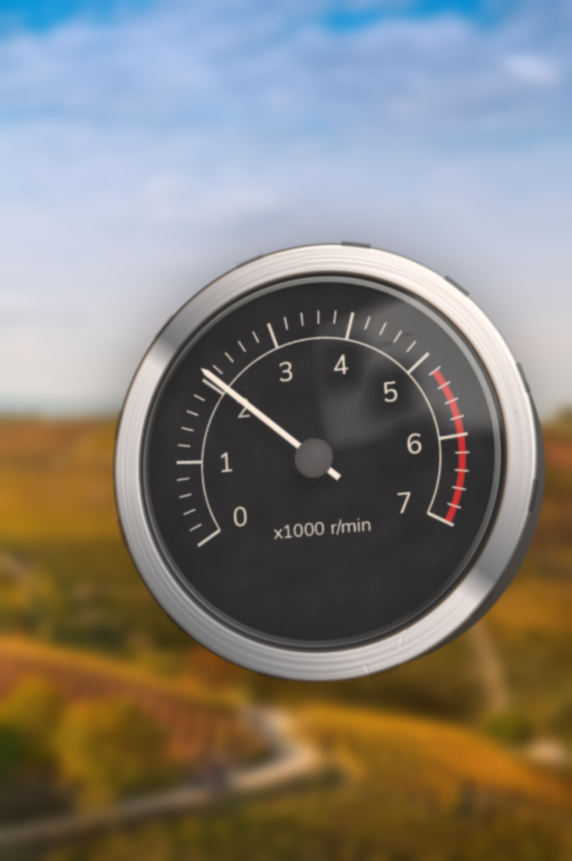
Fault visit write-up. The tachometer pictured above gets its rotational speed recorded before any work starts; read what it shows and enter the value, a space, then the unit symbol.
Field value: 2100 rpm
